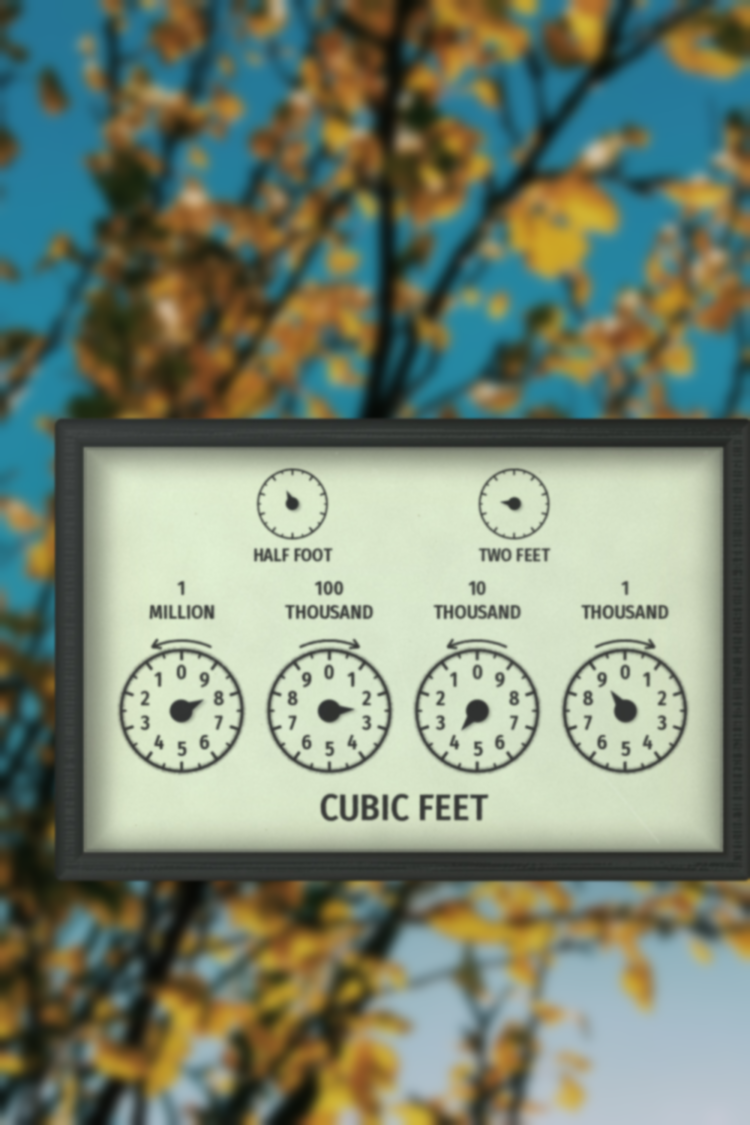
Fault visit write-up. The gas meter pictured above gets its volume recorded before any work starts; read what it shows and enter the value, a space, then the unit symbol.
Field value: 823900 ft³
